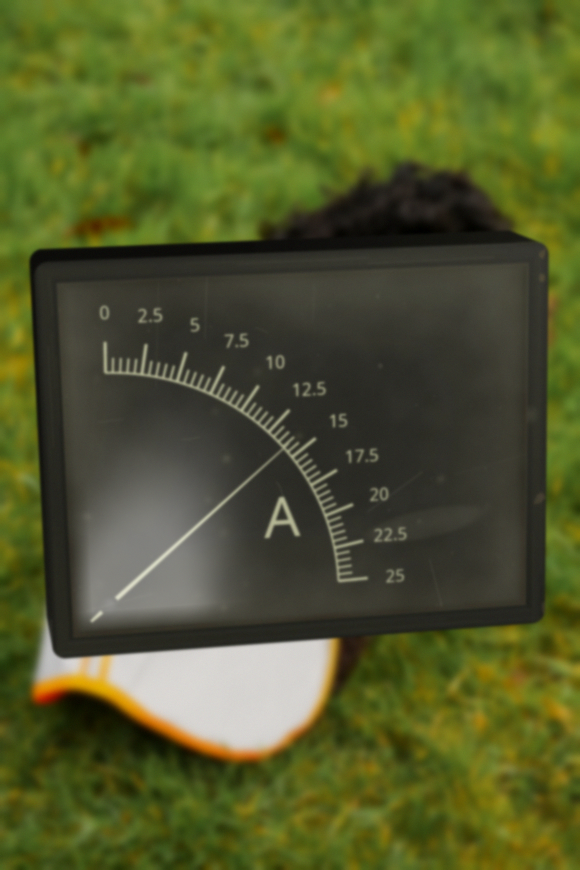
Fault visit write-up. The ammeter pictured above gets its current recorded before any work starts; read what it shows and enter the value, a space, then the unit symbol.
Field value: 14 A
